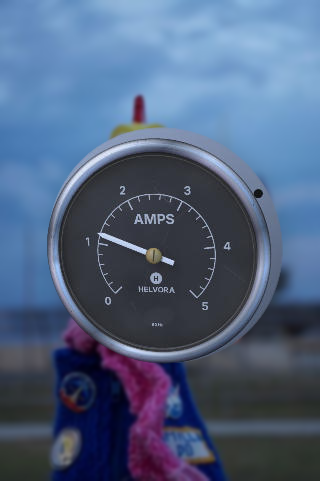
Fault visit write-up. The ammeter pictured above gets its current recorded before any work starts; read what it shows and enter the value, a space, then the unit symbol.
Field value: 1.2 A
